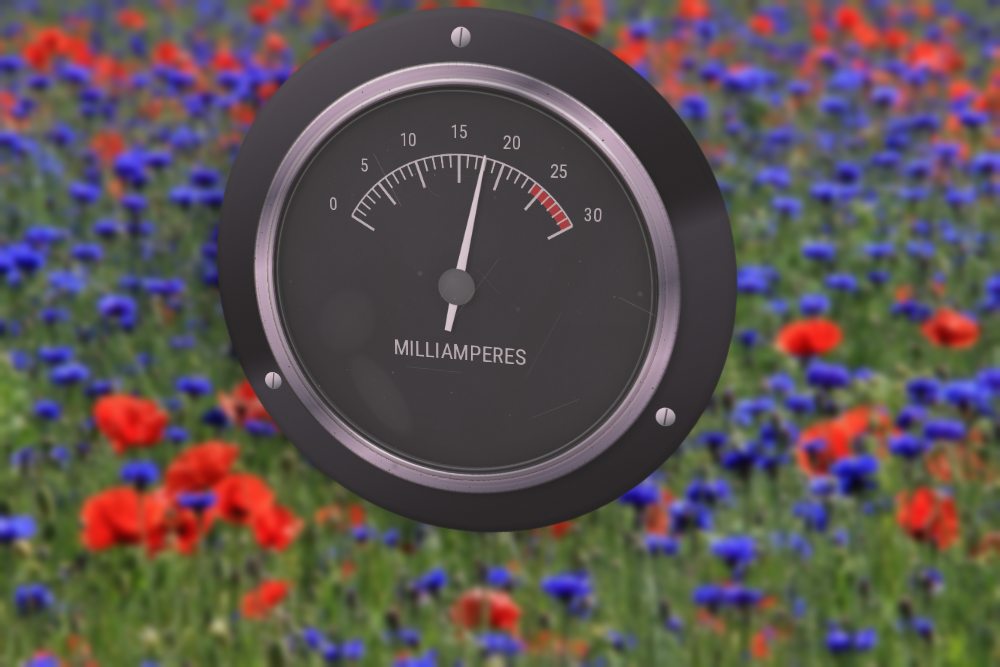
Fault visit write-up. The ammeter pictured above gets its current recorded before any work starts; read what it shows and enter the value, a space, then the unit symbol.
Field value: 18 mA
